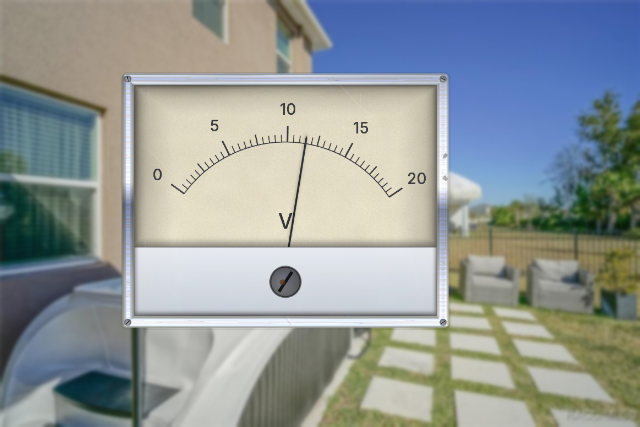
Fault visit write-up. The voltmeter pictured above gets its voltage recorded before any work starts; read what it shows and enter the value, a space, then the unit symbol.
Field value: 11.5 V
